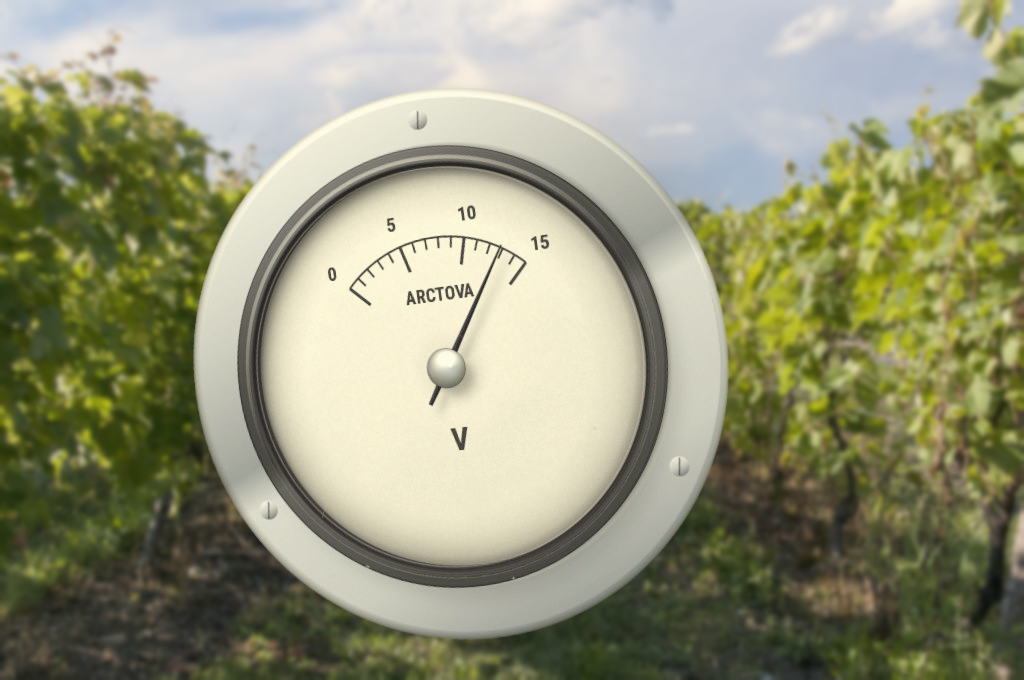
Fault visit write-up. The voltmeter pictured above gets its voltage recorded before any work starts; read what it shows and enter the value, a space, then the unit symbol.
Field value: 13 V
